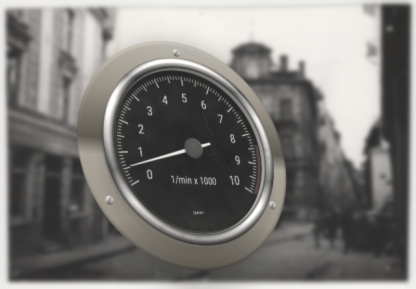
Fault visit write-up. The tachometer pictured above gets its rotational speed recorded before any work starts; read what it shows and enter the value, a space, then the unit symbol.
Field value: 500 rpm
